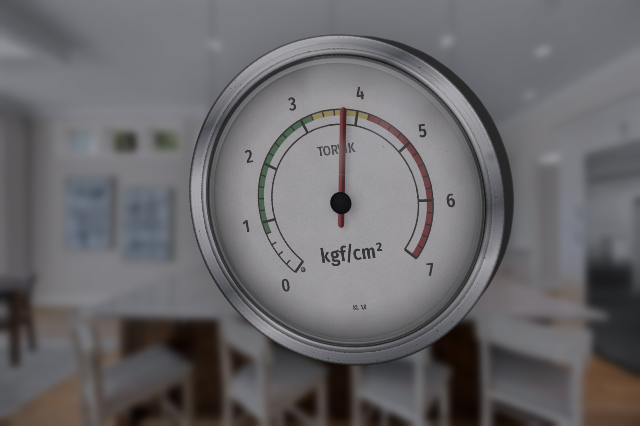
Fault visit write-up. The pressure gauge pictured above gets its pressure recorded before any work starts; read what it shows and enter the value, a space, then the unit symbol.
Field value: 3.8 kg/cm²
